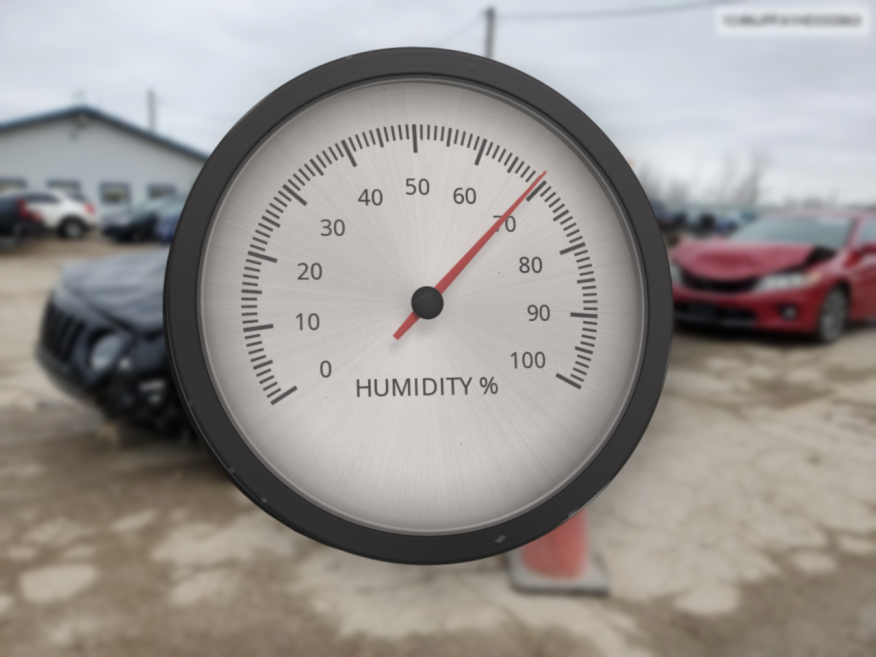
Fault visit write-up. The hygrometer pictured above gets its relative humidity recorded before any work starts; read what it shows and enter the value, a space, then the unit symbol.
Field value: 69 %
